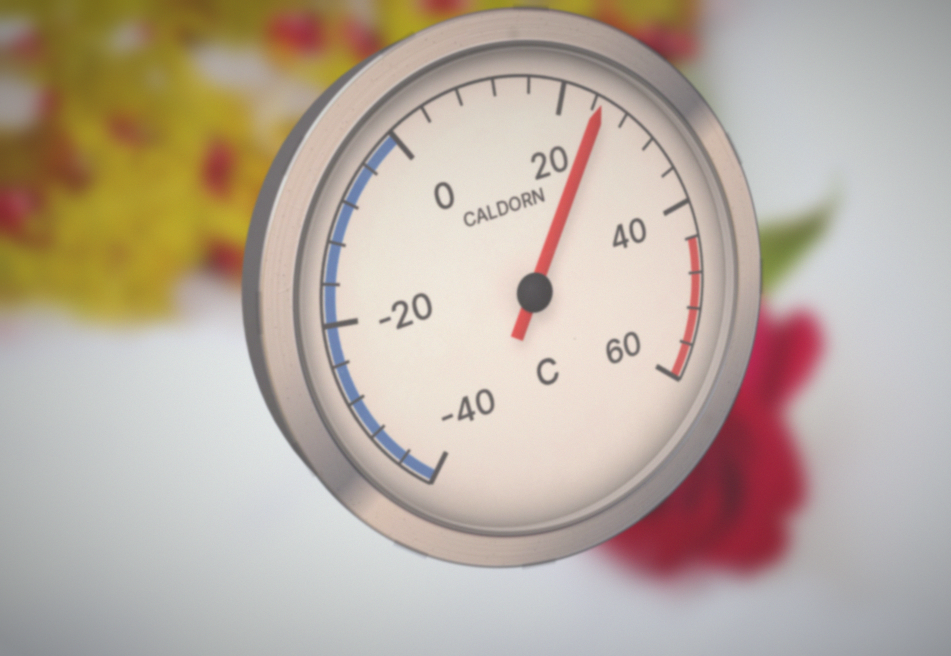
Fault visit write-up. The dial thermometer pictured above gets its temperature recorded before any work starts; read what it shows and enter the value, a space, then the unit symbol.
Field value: 24 °C
